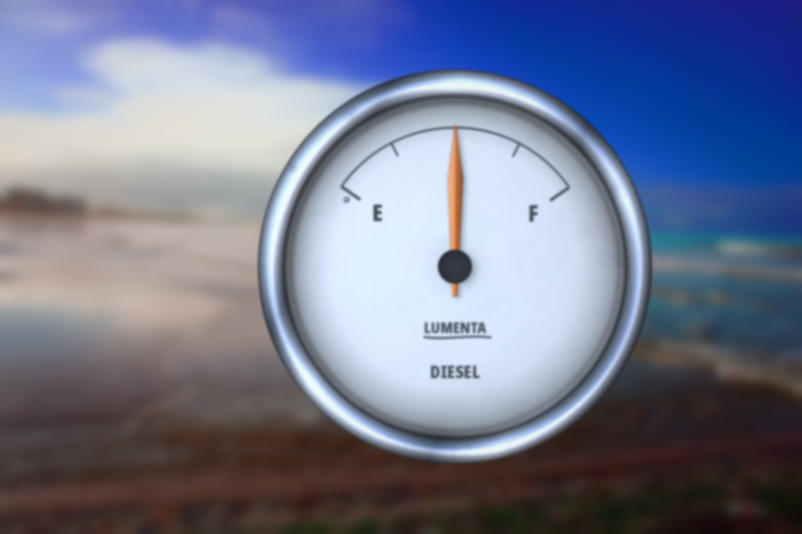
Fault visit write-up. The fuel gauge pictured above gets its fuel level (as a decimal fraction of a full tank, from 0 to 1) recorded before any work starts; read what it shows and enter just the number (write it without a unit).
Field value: 0.5
